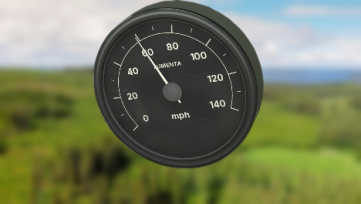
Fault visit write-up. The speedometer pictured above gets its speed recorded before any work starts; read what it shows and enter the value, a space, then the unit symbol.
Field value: 60 mph
